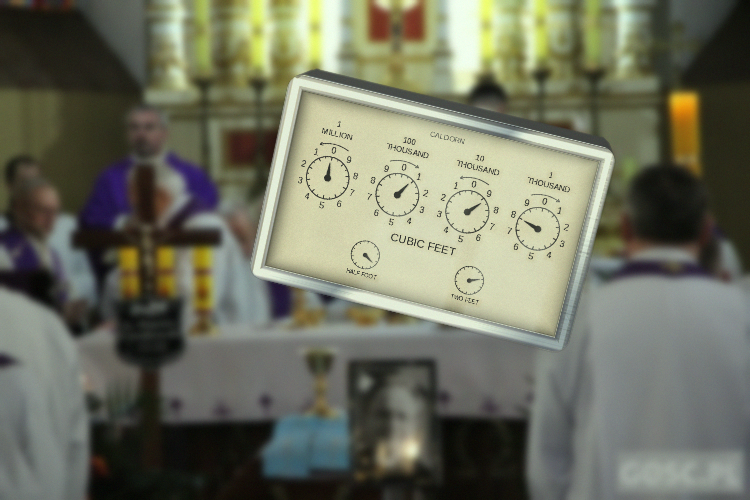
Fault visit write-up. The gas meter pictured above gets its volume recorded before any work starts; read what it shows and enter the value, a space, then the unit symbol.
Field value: 8800 ft³
